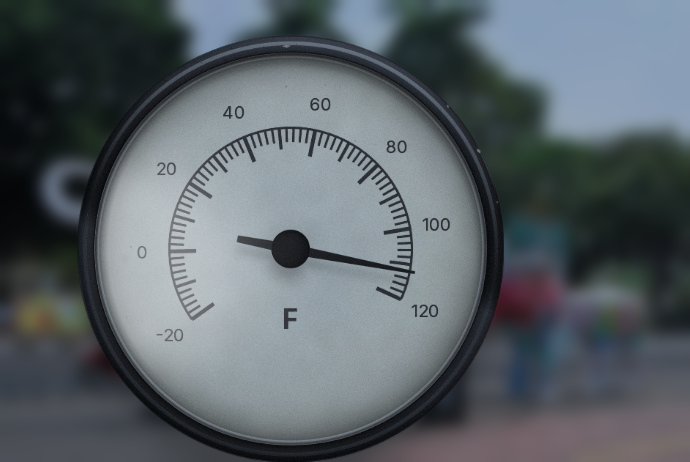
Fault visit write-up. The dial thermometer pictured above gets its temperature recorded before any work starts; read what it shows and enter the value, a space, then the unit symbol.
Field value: 112 °F
